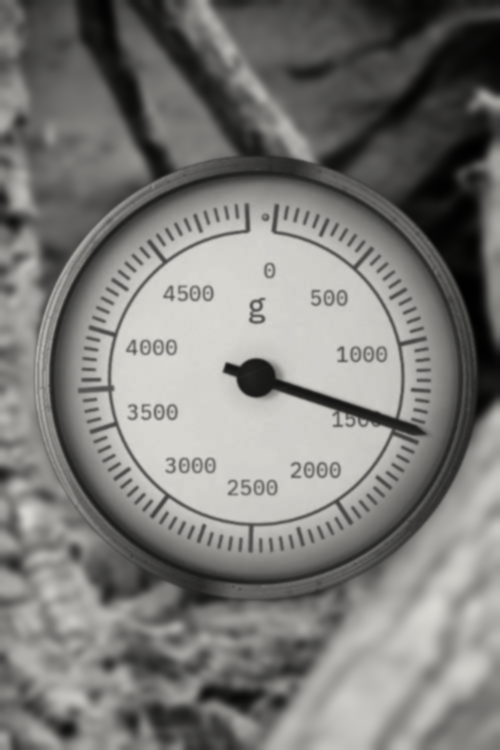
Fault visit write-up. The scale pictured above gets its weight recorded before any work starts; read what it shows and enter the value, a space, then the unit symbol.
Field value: 1450 g
